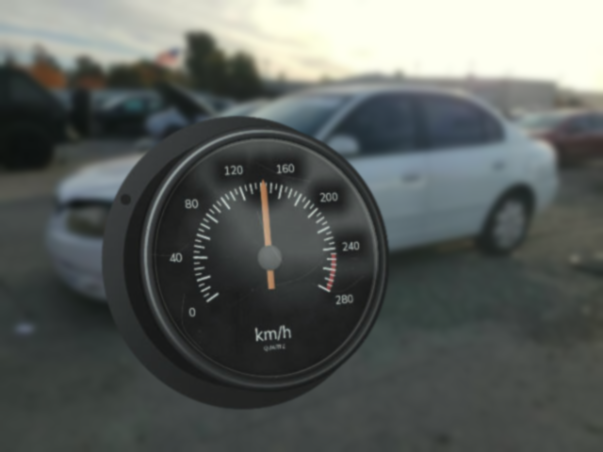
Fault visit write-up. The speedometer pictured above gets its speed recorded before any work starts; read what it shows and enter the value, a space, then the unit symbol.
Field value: 140 km/h
